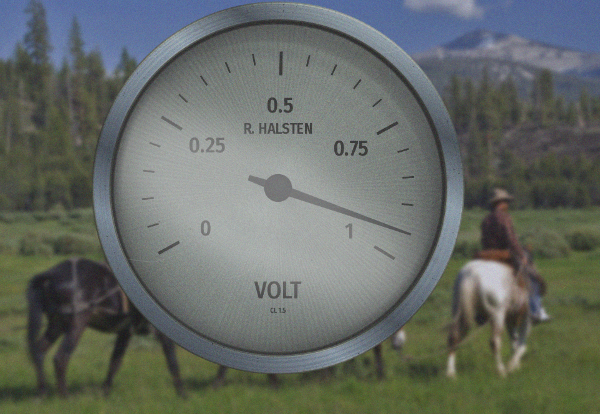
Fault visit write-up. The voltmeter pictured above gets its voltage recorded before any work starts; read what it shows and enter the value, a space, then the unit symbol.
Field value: 0.95 V
